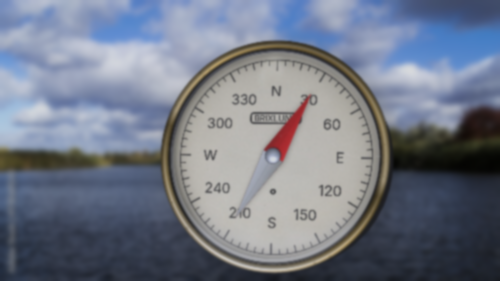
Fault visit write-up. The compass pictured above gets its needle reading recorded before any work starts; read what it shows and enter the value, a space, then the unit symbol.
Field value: 30 °
